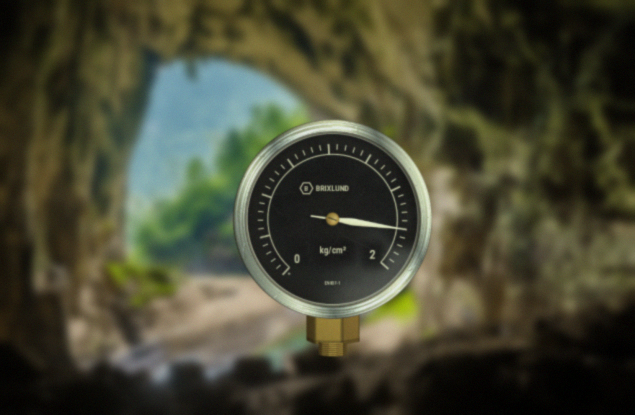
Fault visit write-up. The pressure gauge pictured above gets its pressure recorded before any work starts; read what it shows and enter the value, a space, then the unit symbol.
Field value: 1.75 kg/cm²
